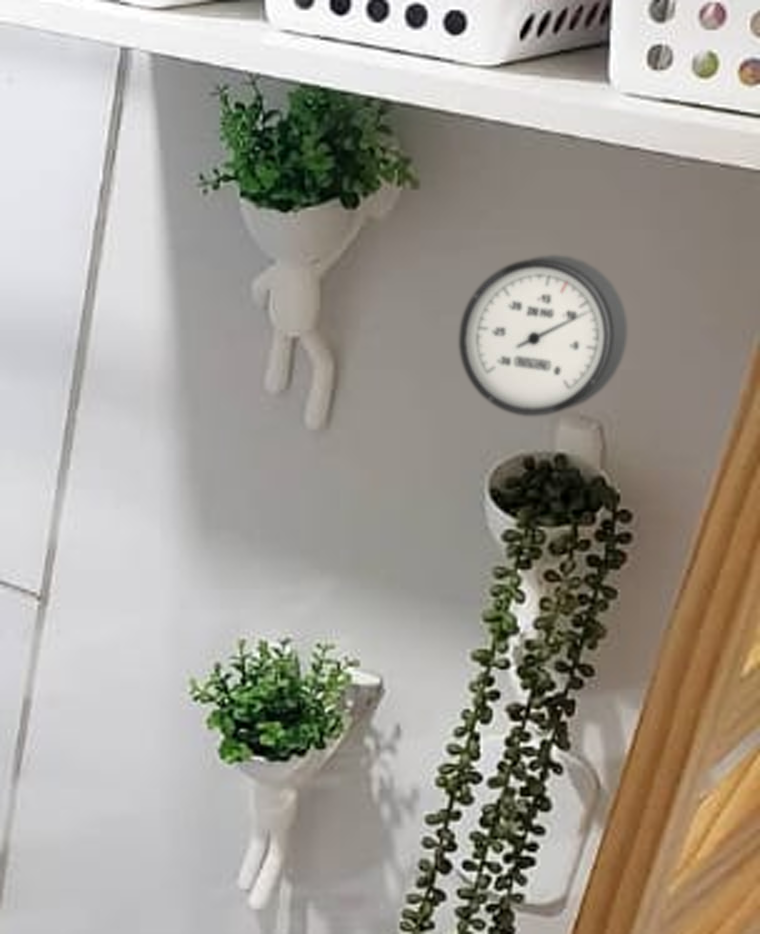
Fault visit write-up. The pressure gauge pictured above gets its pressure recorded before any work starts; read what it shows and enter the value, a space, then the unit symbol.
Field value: -9 inHg
